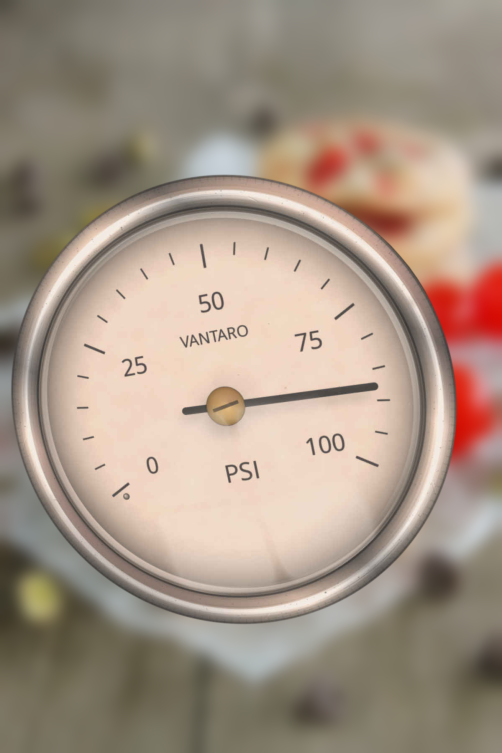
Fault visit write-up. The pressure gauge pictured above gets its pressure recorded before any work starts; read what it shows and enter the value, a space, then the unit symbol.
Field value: 87.5 psi
